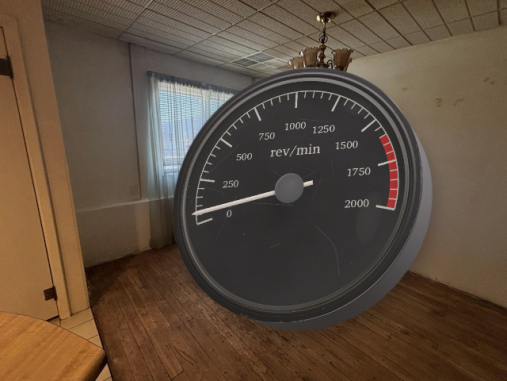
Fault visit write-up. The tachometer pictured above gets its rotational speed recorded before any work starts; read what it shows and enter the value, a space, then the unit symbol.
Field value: 50 rpm
